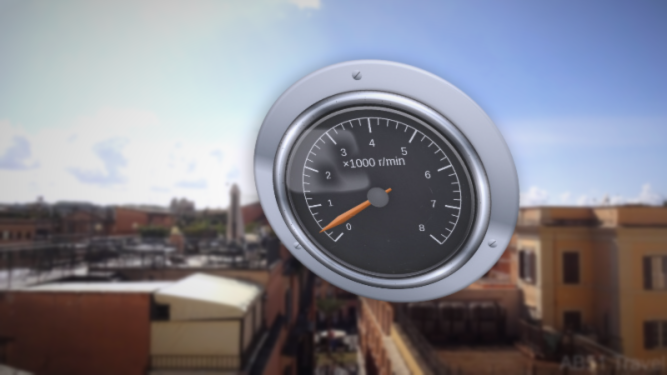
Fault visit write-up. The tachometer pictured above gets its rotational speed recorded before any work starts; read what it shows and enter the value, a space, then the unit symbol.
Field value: 400 rpm
